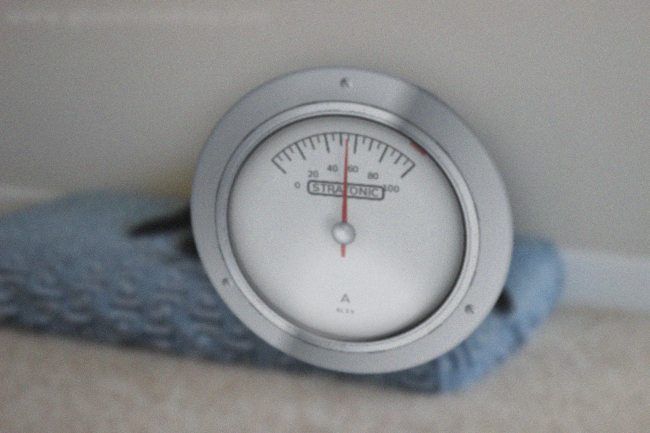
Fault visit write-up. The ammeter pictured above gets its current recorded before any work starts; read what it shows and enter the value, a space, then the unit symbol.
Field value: 55 A
